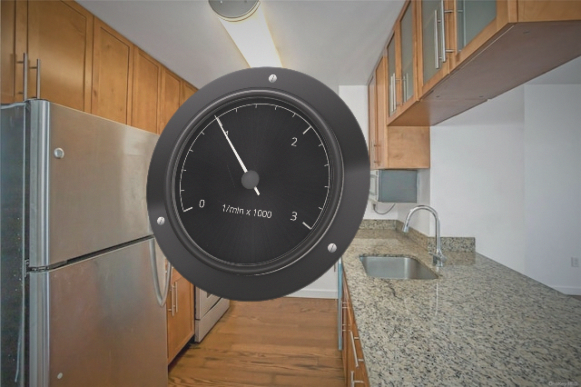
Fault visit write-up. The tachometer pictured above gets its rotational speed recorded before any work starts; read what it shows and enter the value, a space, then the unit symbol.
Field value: 1000 rpm
